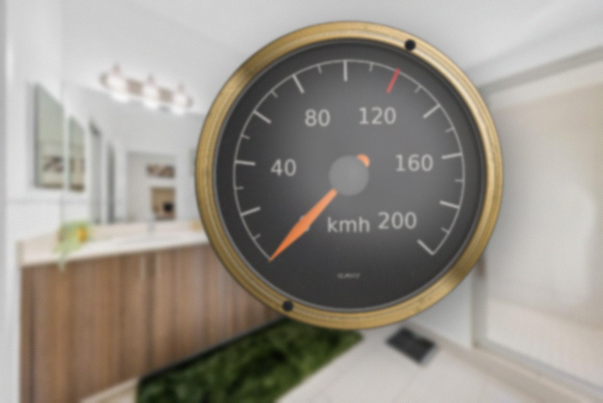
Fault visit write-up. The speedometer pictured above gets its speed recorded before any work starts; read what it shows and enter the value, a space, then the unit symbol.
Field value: 0 km/h
